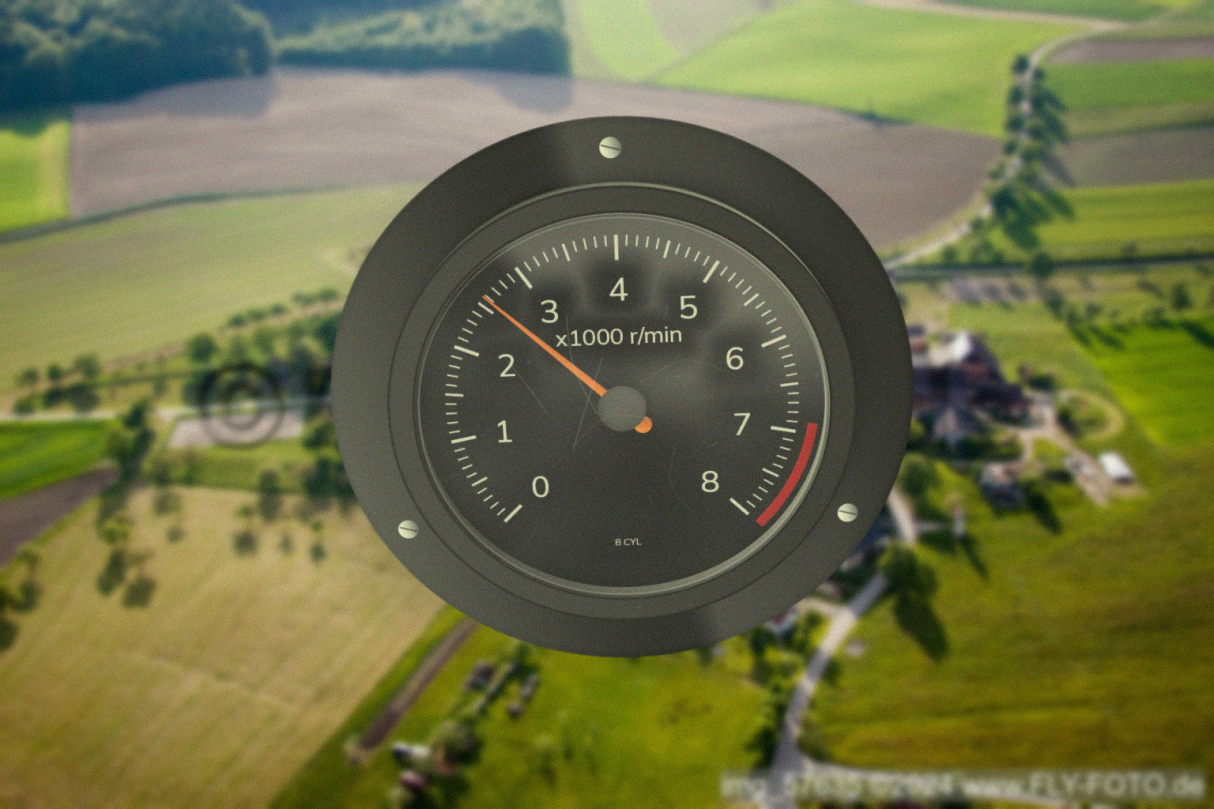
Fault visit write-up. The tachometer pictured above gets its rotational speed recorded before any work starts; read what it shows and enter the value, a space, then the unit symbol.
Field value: 2600 rpm
